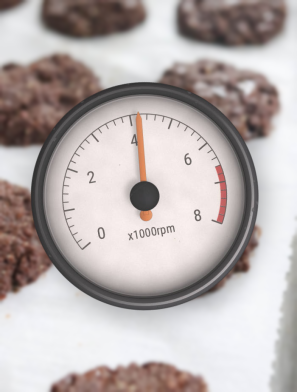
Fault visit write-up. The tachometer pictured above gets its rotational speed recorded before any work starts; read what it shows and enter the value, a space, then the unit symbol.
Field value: 4200 rpm
